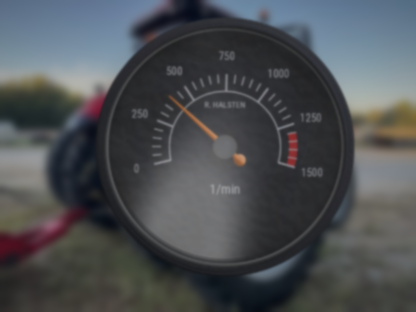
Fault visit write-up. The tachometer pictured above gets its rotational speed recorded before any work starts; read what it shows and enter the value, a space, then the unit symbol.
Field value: 400 rpm
